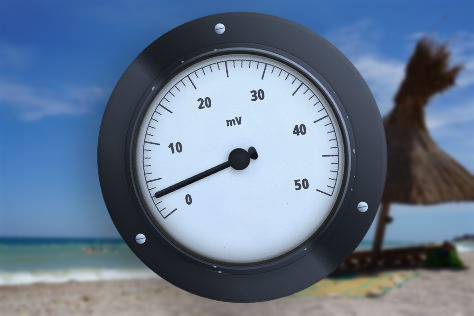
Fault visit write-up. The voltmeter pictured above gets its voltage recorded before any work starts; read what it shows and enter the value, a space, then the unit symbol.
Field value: 3 mV
